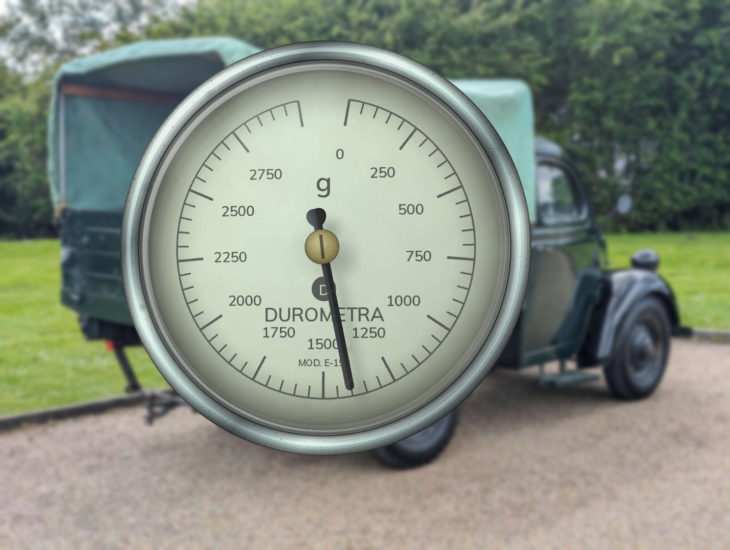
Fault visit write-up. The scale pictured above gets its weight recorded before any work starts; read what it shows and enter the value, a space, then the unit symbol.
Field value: 1400 g
